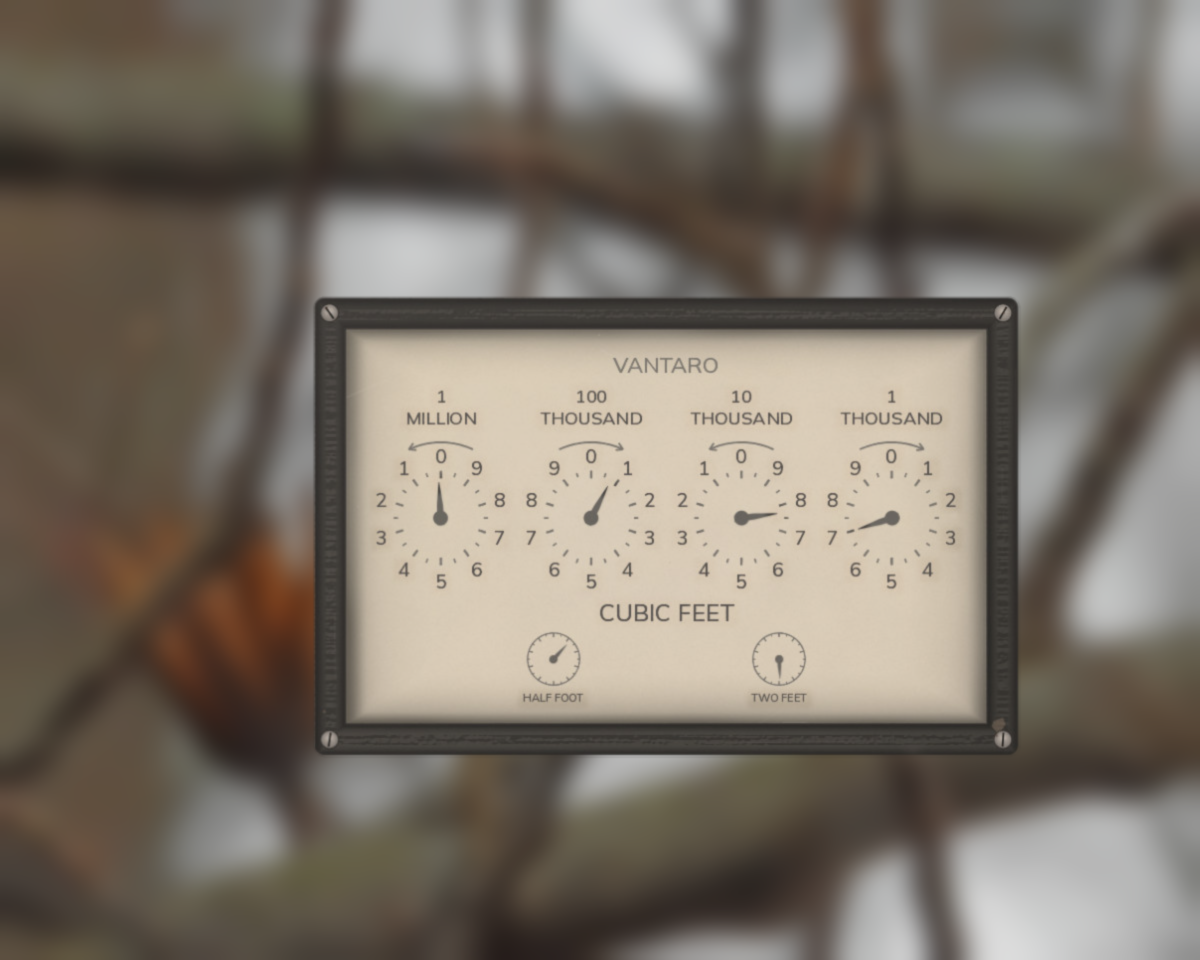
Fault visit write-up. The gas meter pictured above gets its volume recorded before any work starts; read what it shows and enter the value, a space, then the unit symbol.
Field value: 7700 ft³
